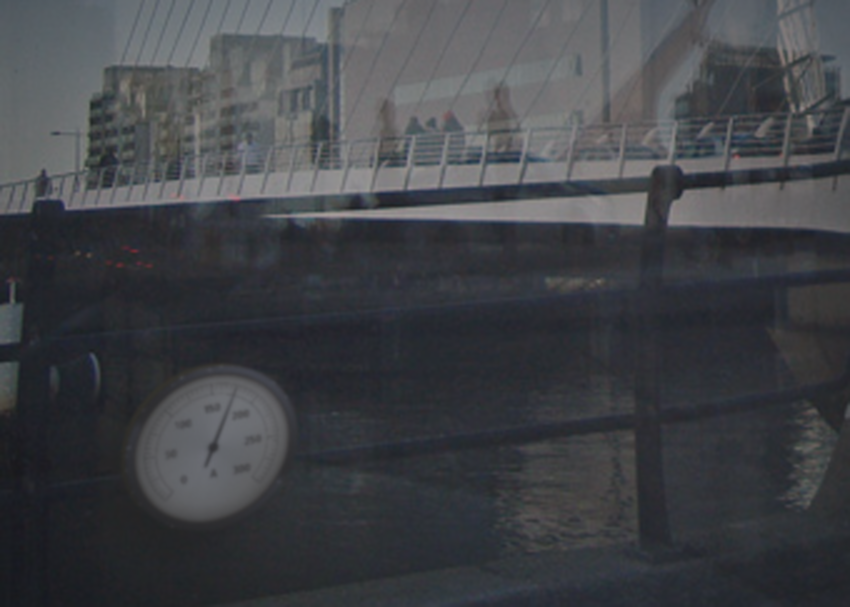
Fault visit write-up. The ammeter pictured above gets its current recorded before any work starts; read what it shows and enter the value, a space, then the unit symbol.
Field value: 175 A
